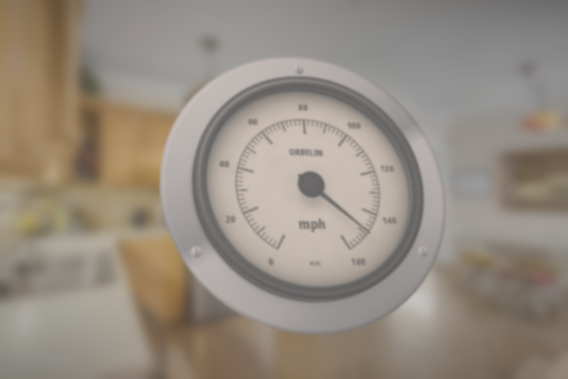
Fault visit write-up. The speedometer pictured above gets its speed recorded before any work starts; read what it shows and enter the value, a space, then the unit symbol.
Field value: 150 mph
